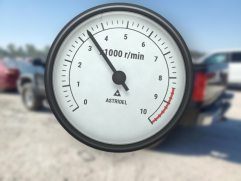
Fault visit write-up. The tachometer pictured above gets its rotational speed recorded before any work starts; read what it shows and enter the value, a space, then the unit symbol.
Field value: 3400 rpm
